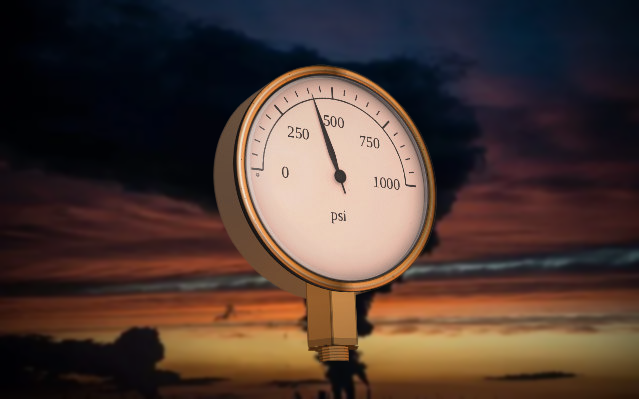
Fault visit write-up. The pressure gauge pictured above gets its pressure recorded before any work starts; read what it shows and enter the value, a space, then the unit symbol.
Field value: 400 psi
